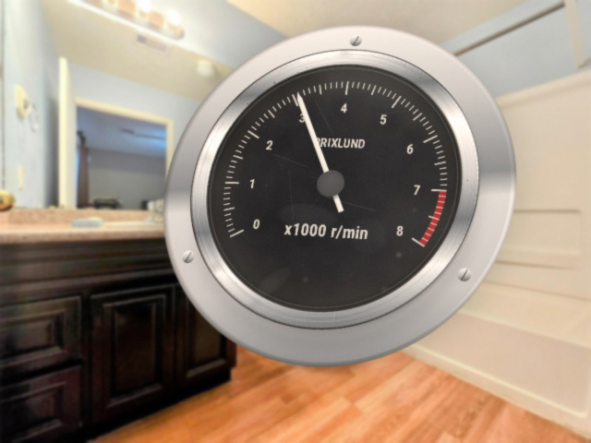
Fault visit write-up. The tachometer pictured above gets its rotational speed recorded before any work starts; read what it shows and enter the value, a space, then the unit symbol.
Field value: 3100 rpm
